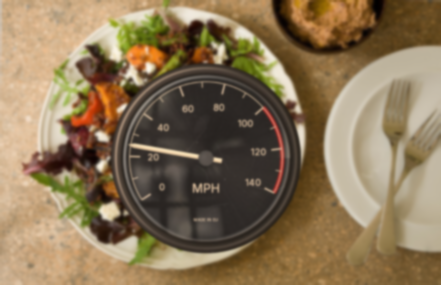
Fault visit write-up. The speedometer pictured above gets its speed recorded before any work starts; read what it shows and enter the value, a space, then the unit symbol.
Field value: 25 mph
